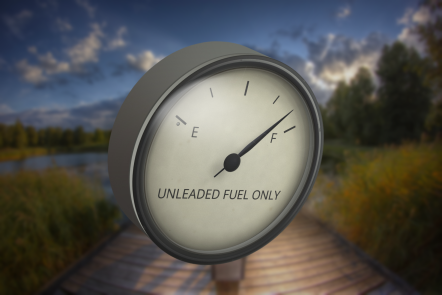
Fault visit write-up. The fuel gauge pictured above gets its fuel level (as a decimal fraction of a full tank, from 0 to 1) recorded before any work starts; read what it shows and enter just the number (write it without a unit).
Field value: 0.875
